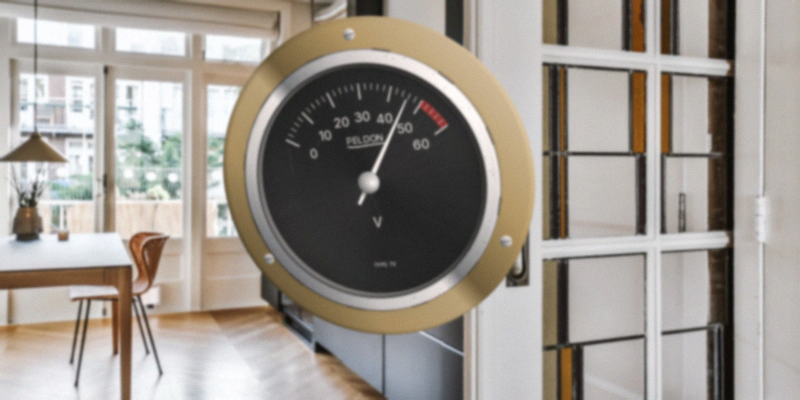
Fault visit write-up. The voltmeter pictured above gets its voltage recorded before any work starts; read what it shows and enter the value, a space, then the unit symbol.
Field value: 46 V
